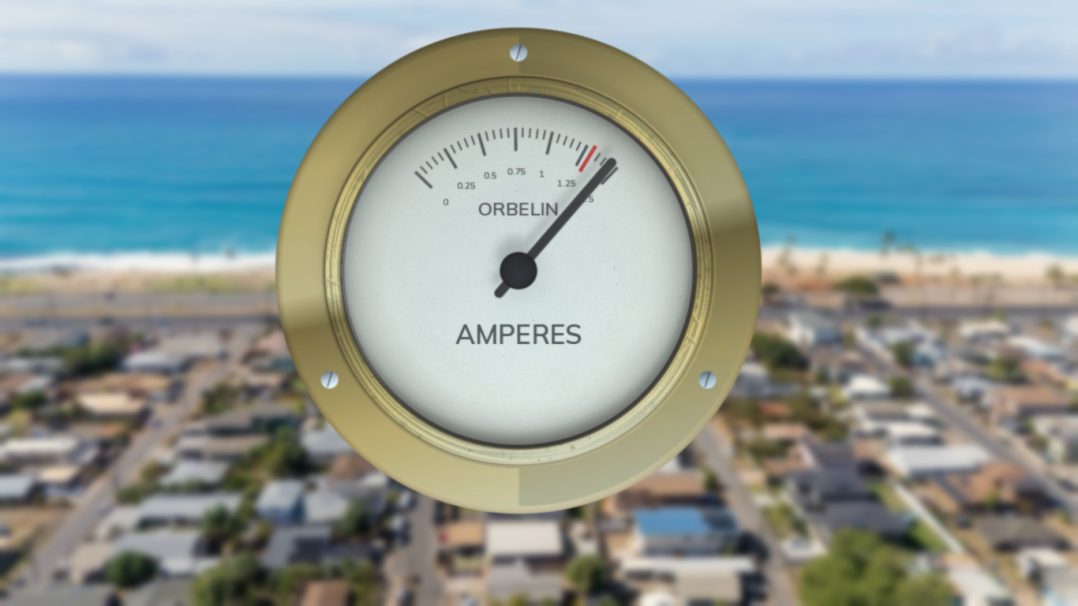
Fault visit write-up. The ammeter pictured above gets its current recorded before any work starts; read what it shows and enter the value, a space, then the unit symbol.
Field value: 1.45 A
